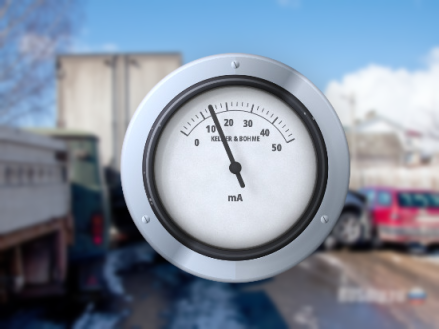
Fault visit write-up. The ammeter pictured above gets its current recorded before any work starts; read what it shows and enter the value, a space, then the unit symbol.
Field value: 14 mA
